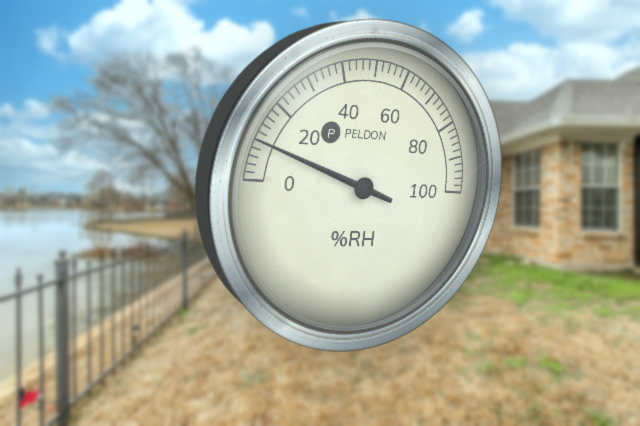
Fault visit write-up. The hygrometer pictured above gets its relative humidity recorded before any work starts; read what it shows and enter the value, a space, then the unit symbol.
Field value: 10 %
